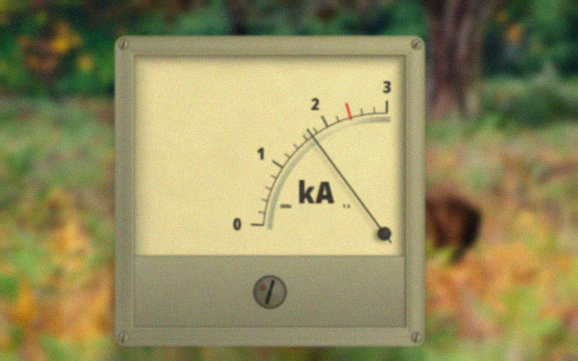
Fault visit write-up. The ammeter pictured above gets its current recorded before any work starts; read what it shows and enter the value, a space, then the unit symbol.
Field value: 1.7 kA
